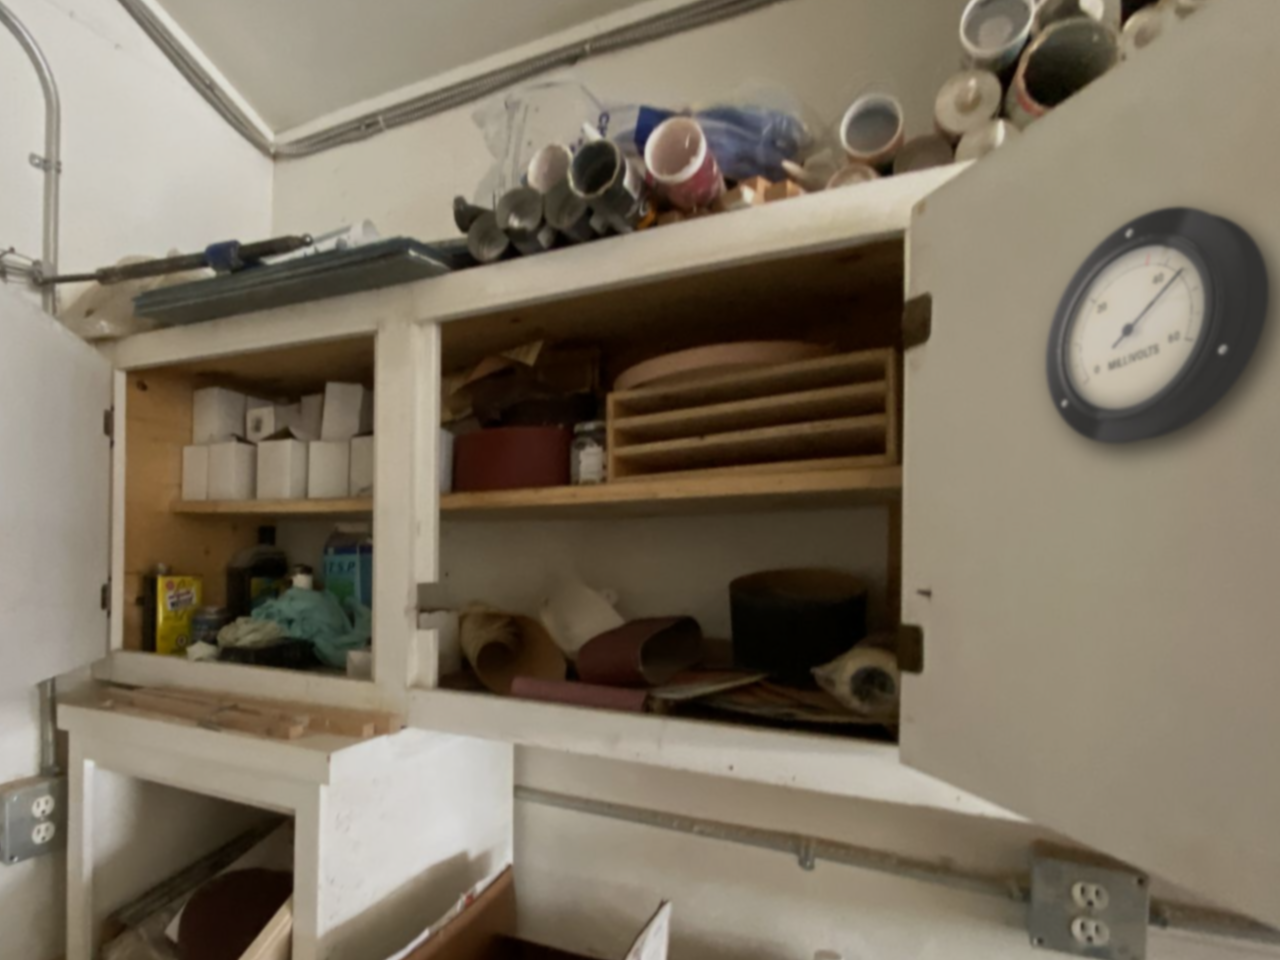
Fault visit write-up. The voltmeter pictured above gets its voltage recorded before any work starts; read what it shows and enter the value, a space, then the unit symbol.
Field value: 45 mV
